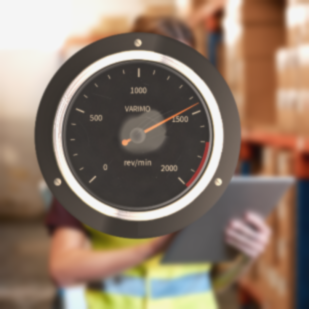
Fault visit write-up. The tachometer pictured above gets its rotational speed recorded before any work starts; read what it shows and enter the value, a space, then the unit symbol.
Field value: 1450 rpm
